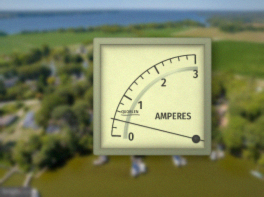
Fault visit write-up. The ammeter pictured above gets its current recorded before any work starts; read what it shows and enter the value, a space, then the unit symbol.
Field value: 0.4 A
